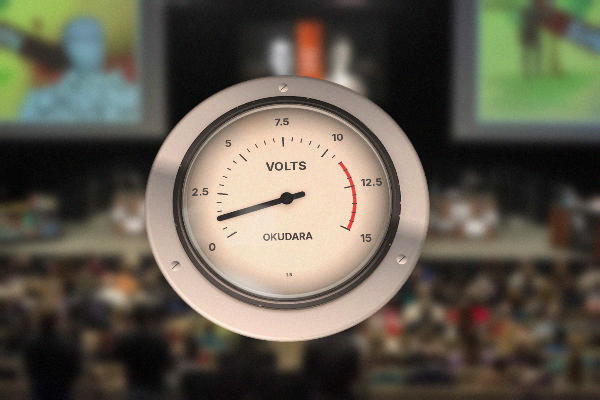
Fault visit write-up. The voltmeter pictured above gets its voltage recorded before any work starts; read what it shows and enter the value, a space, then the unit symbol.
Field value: 1 V
